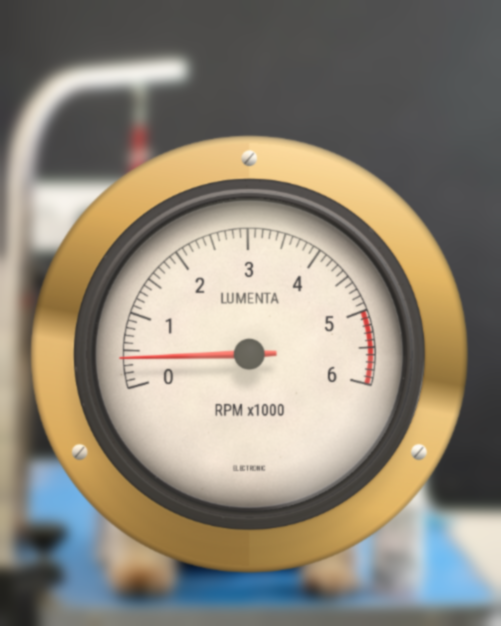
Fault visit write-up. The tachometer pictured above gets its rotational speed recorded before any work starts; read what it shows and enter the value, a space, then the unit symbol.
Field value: 400 rpm
